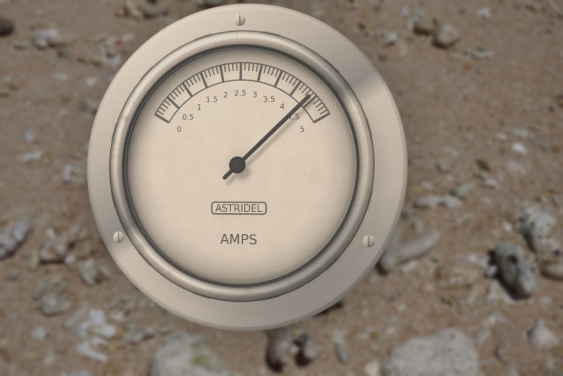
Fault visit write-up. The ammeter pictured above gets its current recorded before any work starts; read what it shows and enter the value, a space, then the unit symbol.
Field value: 4.4 A
